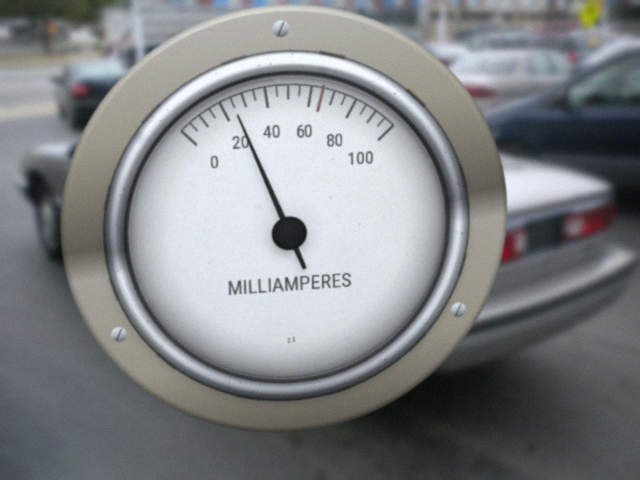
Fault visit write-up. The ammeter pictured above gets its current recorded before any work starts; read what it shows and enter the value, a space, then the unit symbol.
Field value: 25 mA
